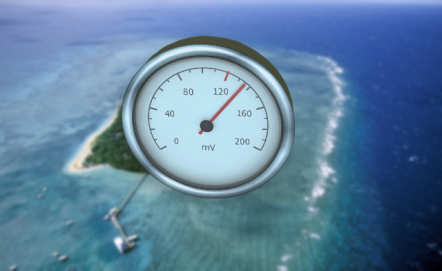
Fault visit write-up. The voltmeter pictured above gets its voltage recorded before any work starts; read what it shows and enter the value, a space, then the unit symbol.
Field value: 135 mV
